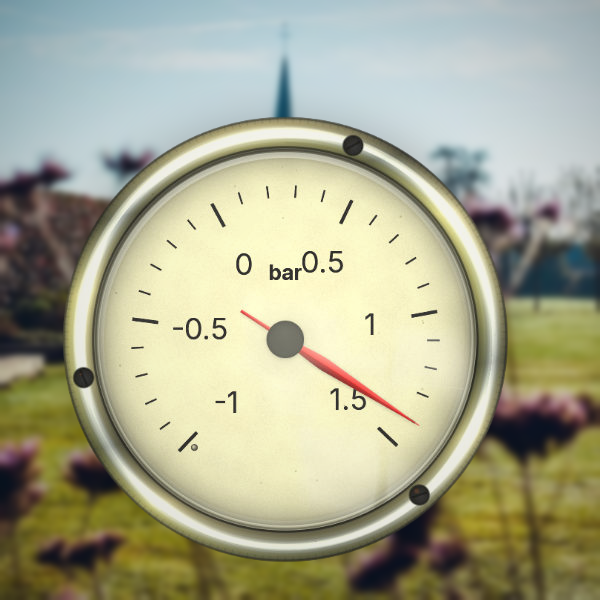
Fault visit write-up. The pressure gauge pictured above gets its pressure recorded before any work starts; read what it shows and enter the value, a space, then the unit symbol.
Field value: 1.4 bar
